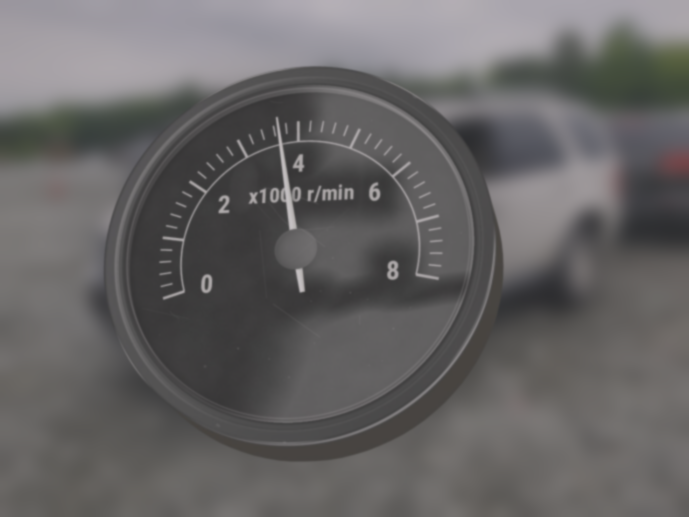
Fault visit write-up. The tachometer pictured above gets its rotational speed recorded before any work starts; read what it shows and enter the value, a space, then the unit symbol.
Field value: 3700 rpm
